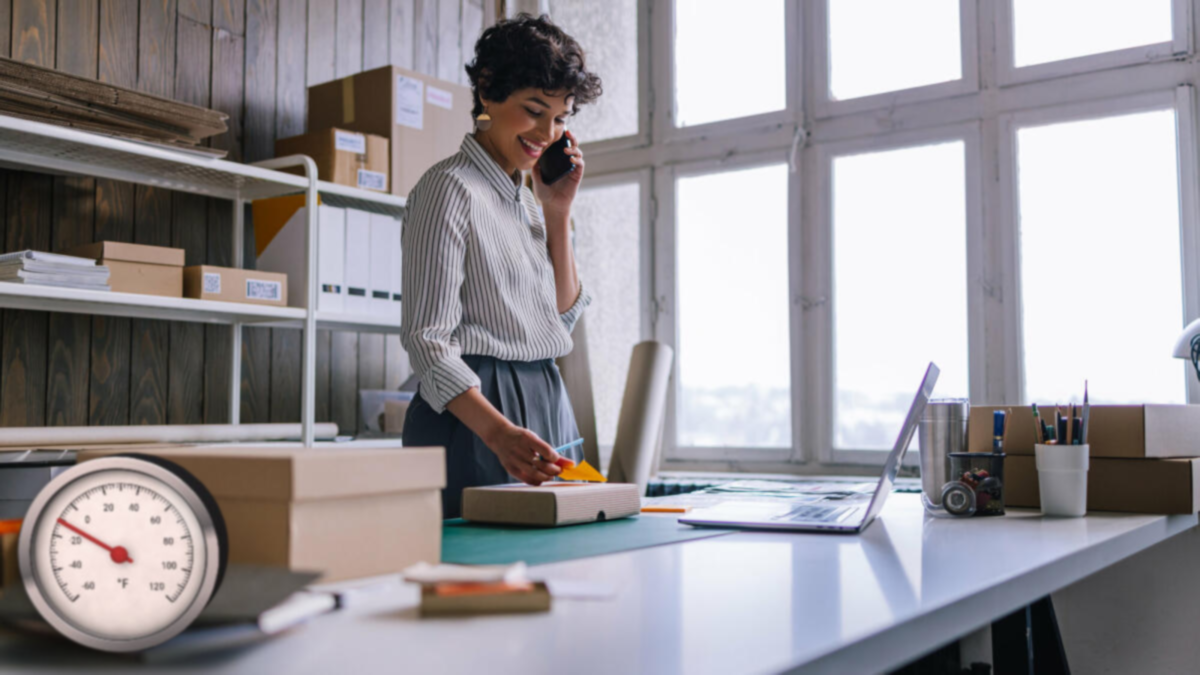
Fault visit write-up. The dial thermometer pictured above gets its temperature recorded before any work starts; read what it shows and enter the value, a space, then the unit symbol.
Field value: -10 °F
